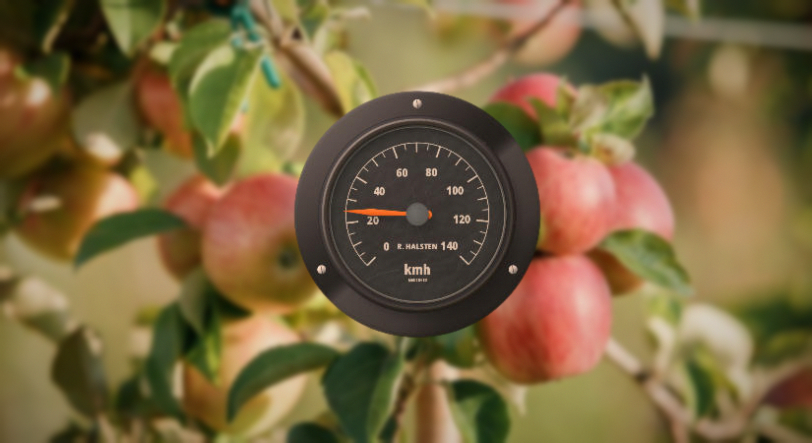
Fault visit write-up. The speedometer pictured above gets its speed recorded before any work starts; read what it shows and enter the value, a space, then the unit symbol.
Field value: 25 km/h
